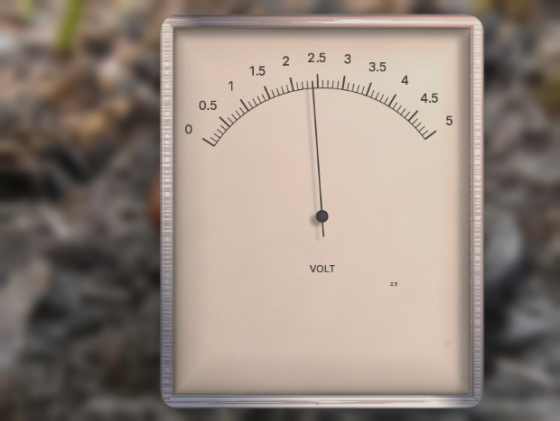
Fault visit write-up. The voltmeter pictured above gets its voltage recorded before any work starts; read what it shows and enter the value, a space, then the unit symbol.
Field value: 2.4 V
